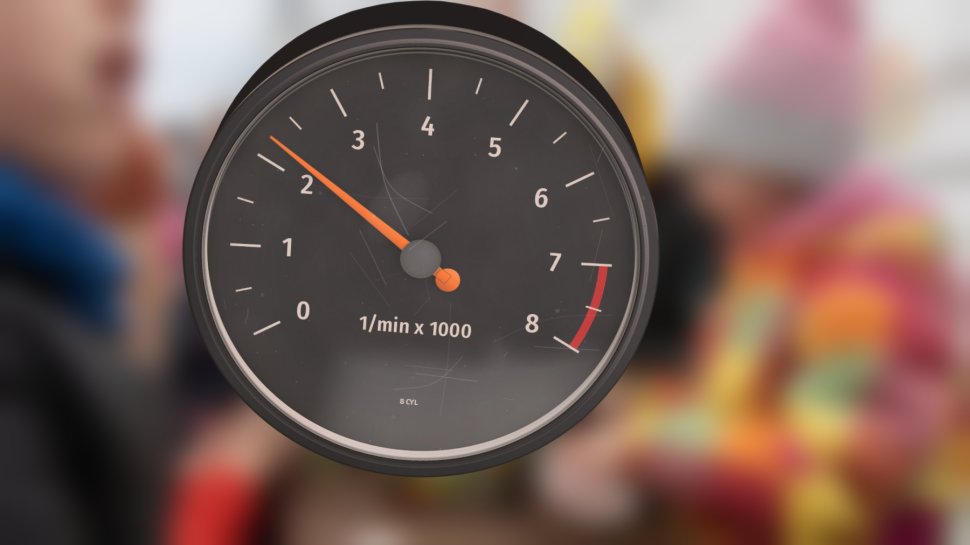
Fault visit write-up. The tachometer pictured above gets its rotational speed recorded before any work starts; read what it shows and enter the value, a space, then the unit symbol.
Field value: 2250 rpm
